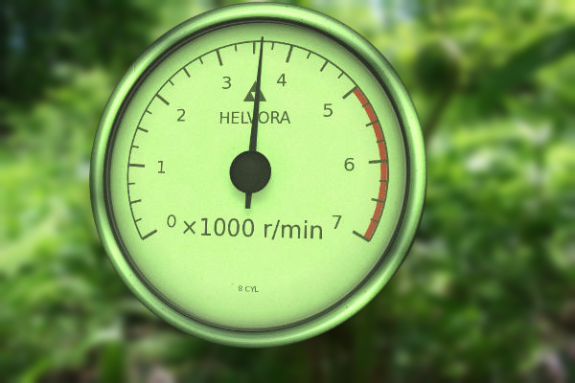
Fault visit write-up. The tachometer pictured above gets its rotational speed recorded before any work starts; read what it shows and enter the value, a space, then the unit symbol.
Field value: 3625 rpm
